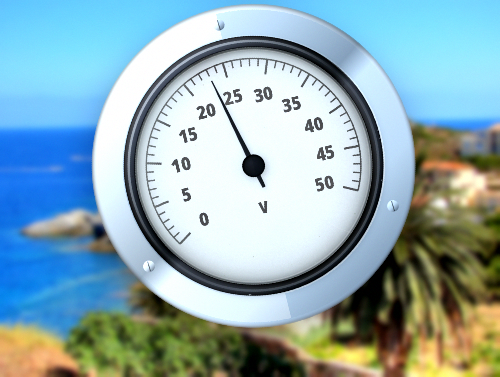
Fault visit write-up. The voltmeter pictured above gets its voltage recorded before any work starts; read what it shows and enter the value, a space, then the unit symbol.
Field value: 23 V
